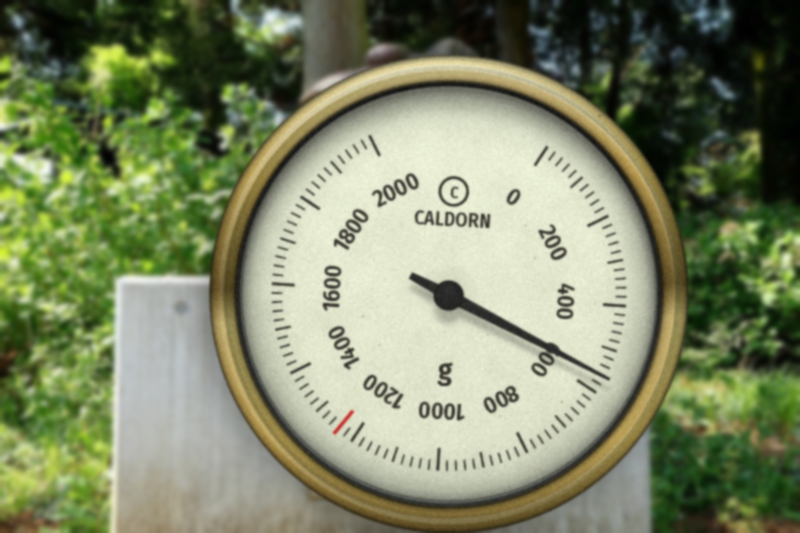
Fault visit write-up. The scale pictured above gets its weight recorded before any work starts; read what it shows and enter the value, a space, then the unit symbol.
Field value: 560 g
